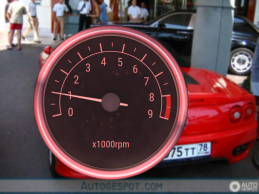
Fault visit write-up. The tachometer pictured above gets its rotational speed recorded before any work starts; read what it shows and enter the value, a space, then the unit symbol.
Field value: 1000 rpm
